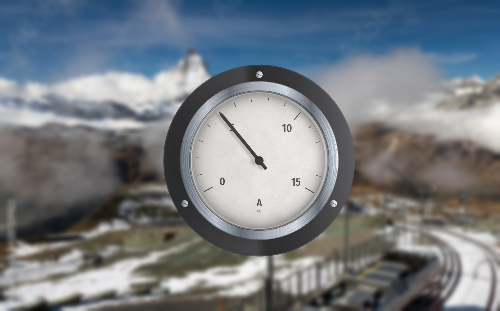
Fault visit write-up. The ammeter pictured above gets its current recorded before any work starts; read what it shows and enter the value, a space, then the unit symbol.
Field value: 5 A
